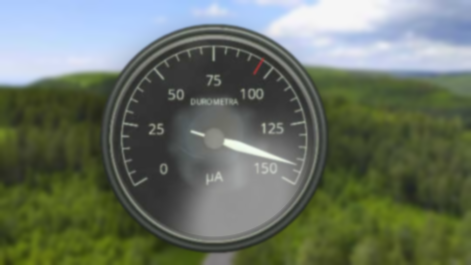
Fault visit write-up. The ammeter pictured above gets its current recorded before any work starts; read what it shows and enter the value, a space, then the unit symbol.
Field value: 142.5 µA
